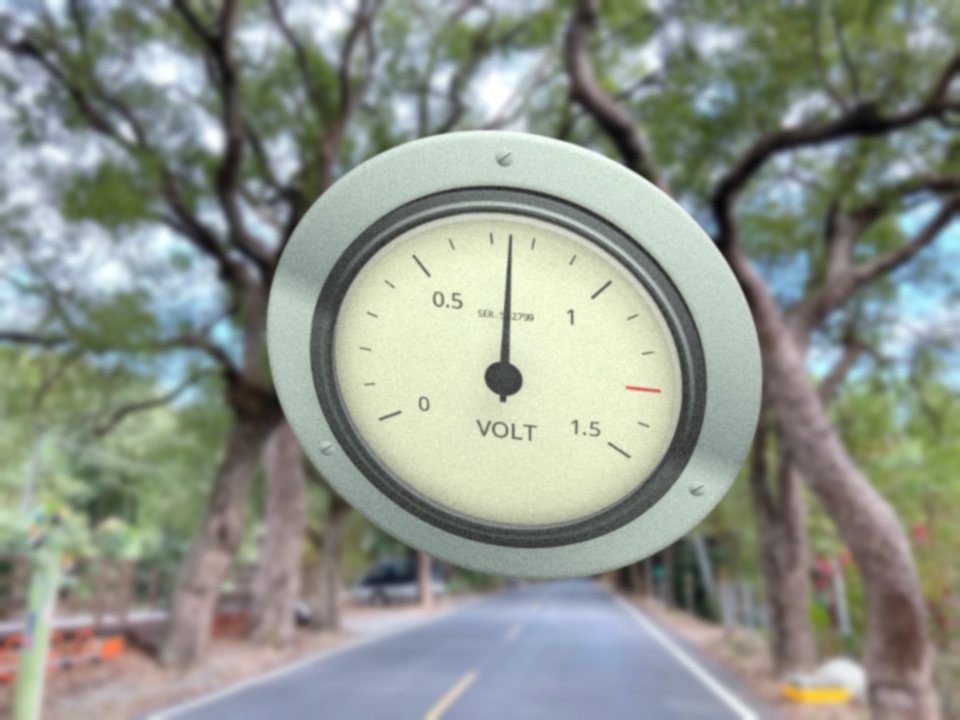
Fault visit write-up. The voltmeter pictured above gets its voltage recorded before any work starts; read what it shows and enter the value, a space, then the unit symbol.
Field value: 0.75 V
